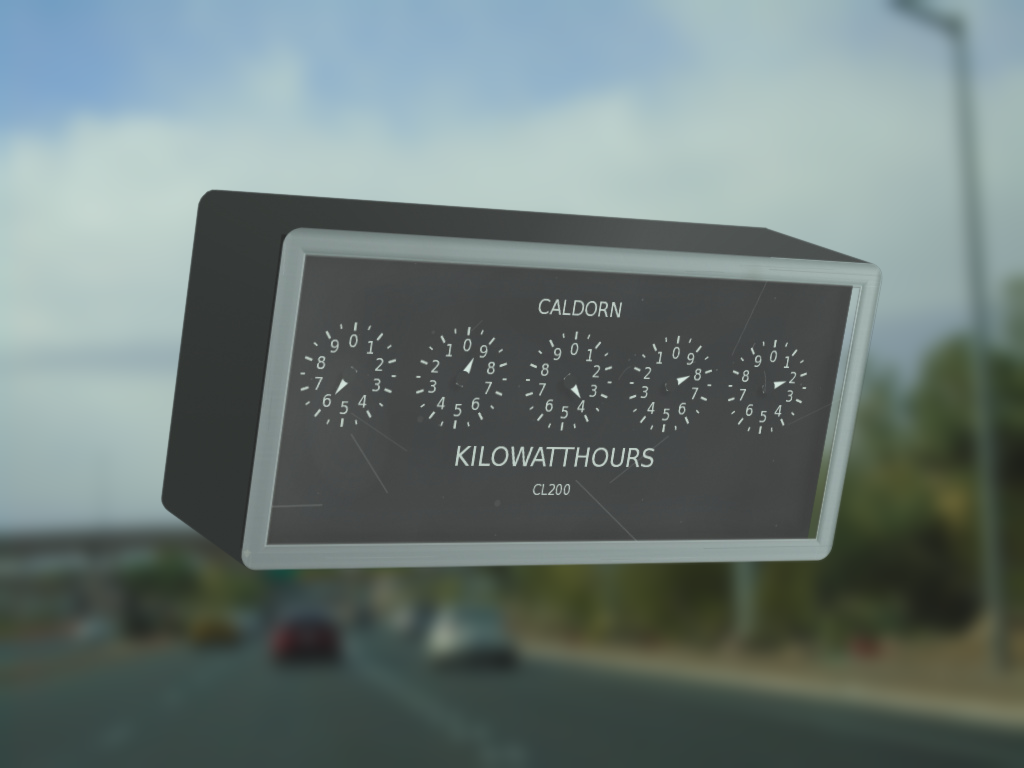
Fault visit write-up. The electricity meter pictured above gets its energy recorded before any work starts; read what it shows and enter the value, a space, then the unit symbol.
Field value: 59382 kWh
